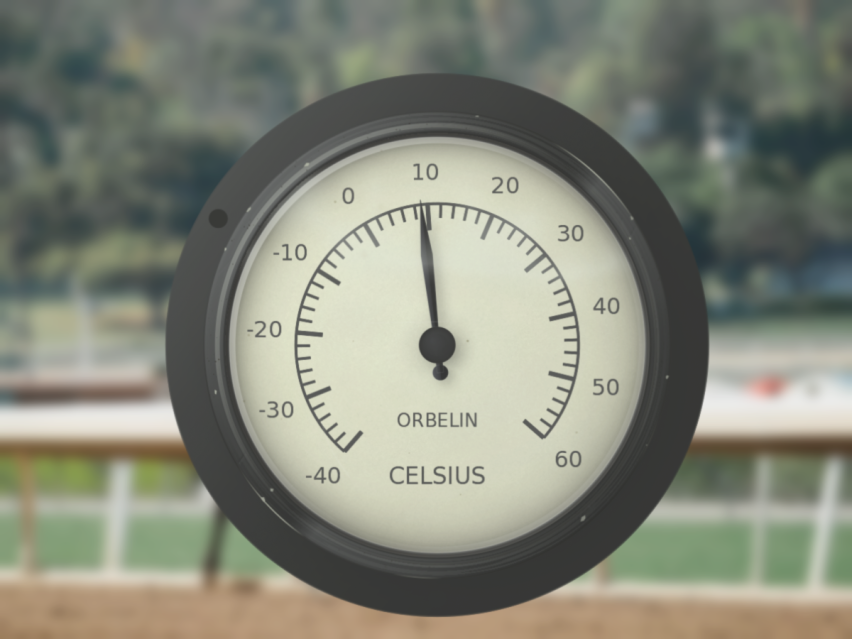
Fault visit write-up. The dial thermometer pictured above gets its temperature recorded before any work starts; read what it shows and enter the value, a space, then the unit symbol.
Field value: 9 °C
